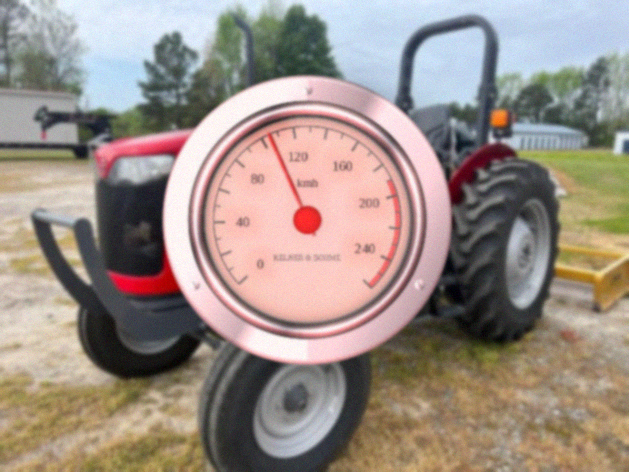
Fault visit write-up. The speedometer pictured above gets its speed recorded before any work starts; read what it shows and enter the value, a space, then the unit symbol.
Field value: 105 km/h
